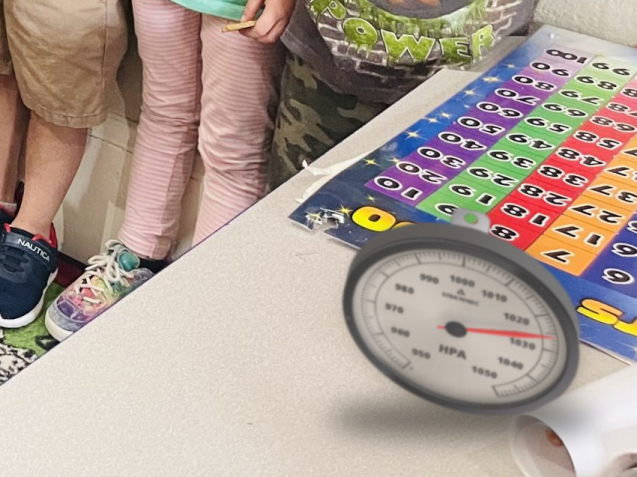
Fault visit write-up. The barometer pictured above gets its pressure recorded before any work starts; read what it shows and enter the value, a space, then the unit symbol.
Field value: 1025 hPa
